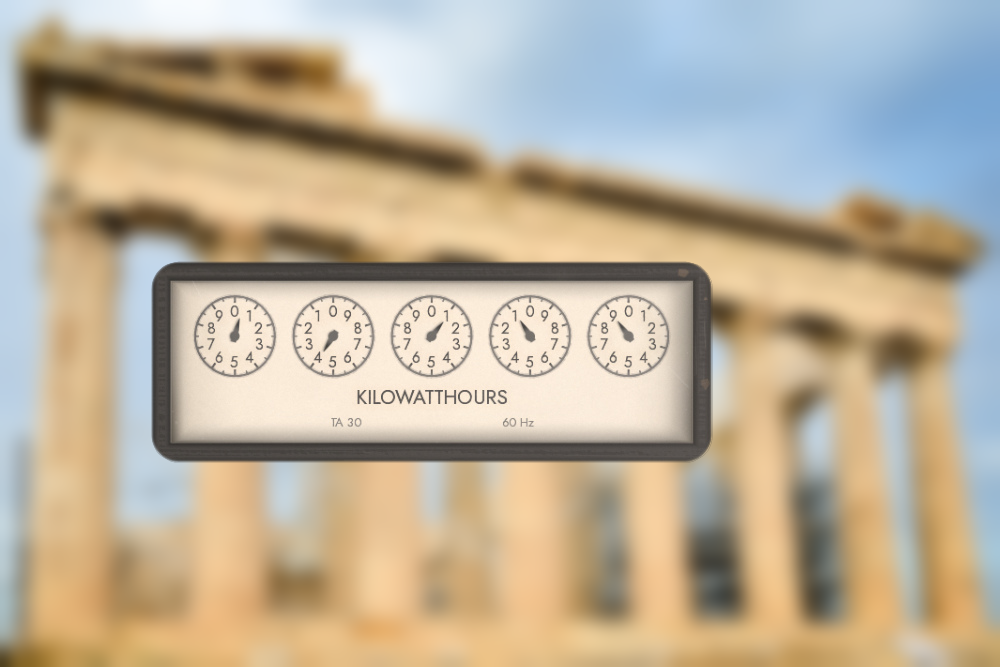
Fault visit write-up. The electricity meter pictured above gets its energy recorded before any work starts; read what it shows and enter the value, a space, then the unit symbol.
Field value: 4109 kWh
